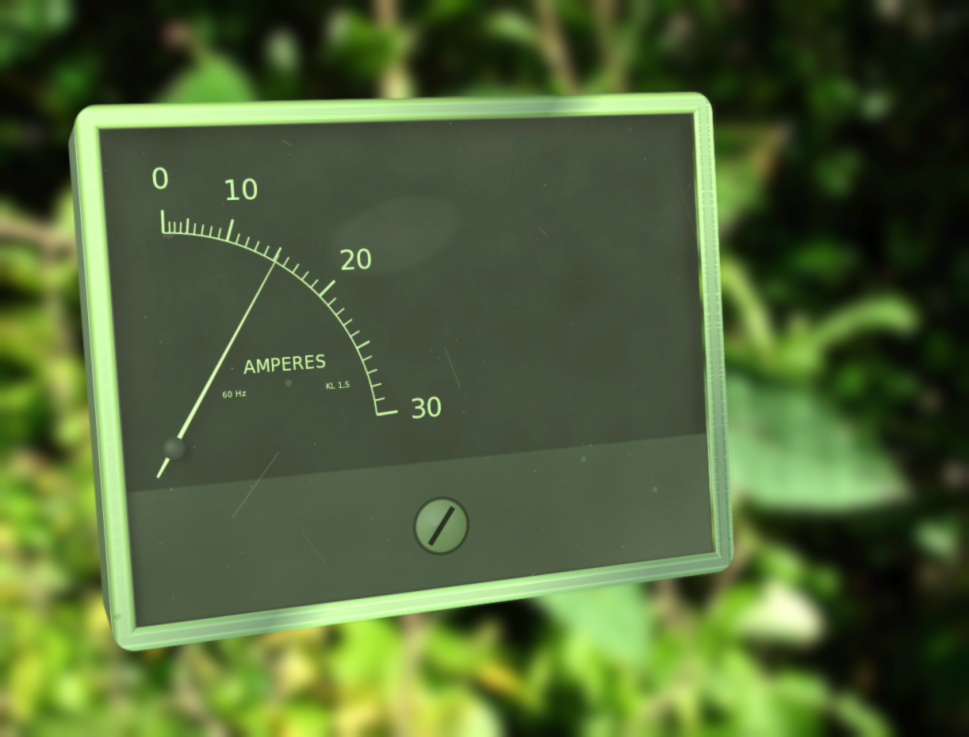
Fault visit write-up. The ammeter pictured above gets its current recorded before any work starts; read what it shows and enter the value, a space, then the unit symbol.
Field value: 15 A
